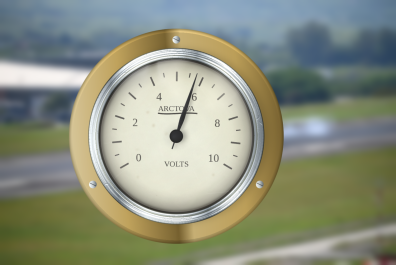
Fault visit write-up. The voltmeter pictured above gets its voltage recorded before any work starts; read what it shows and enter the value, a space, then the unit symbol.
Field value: 5.75 V
